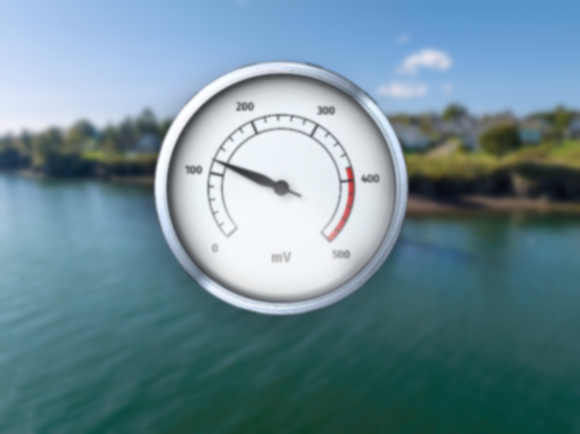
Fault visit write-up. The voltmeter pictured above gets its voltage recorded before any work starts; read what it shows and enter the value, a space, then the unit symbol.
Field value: 120 mV
